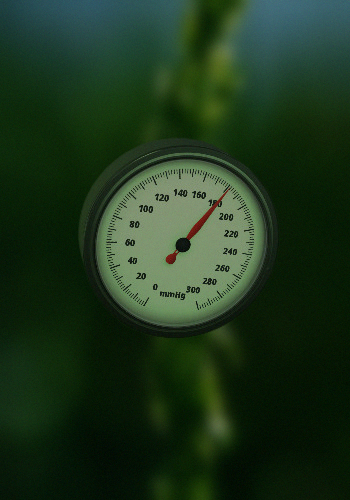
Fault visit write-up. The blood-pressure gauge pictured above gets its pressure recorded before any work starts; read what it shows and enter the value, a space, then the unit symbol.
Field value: 180 mmHg
